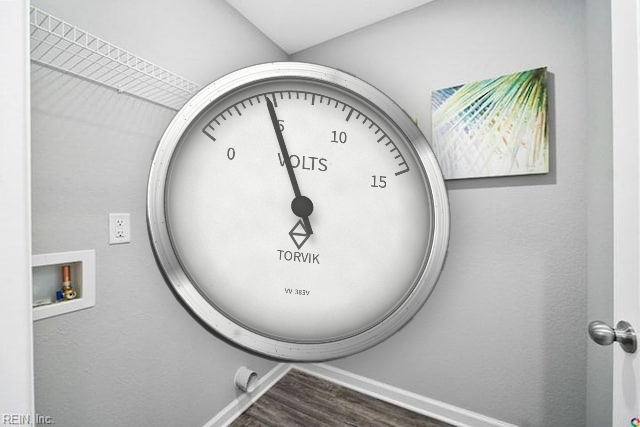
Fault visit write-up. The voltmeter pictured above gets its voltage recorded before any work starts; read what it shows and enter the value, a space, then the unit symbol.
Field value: 4.5 V
